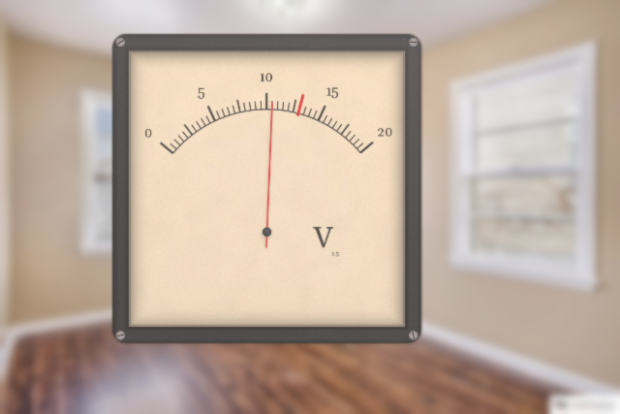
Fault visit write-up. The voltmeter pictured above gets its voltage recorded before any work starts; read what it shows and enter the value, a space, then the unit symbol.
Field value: 10.5 V
